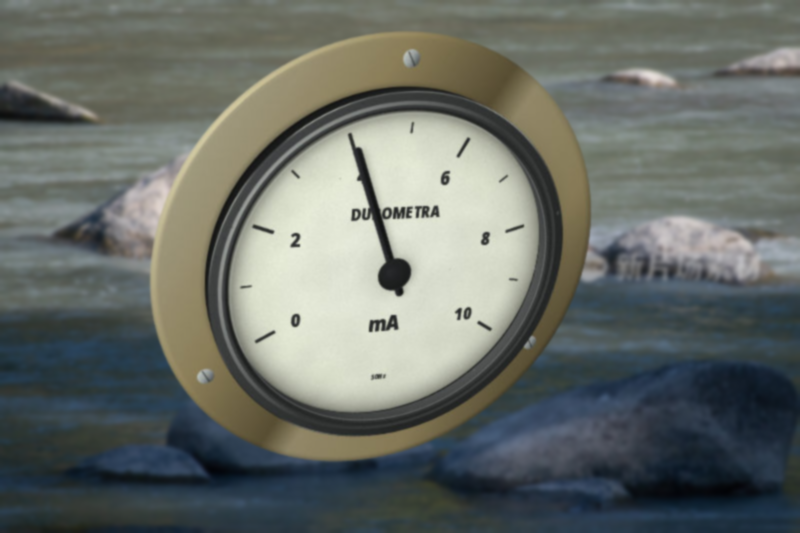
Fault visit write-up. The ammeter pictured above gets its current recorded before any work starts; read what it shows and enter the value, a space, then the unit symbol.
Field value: 4 mA
